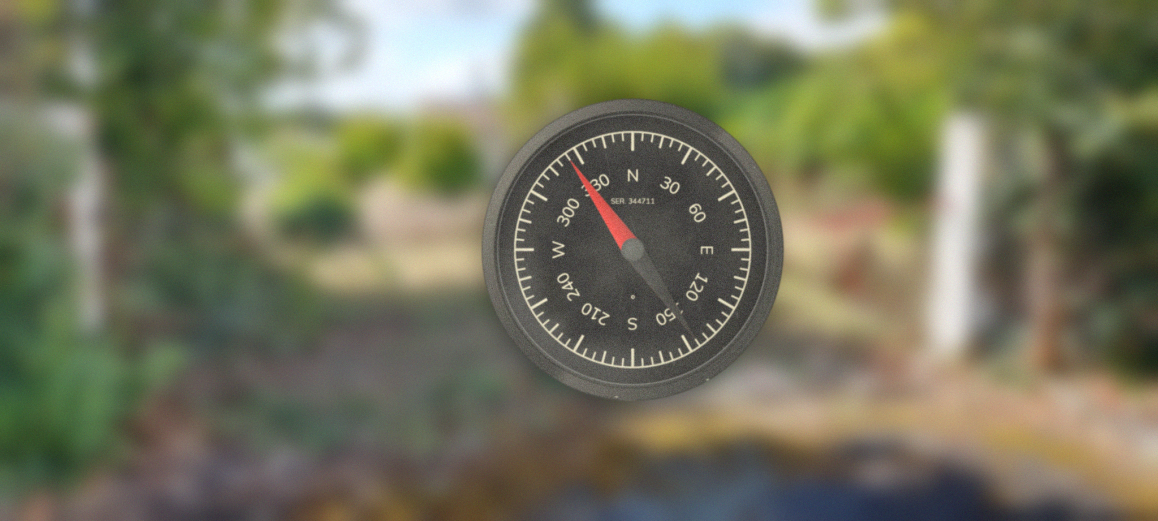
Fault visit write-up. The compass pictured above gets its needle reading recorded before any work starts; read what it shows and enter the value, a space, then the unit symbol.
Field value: 325 °
